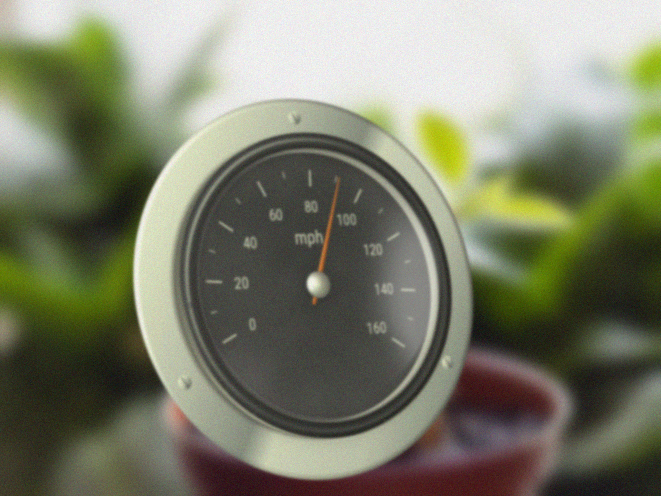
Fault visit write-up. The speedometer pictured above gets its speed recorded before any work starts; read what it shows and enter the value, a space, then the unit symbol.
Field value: 90 mph
